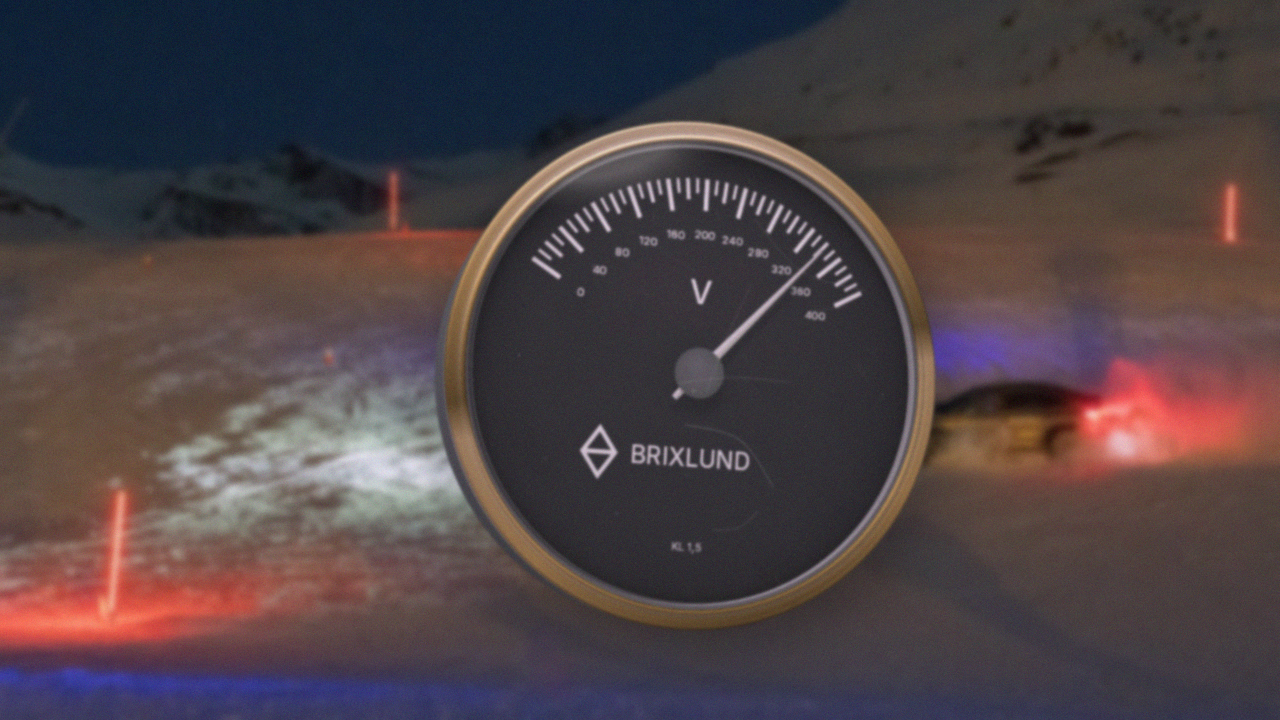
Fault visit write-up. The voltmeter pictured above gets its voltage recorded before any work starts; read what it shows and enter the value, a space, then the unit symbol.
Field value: 340 V
